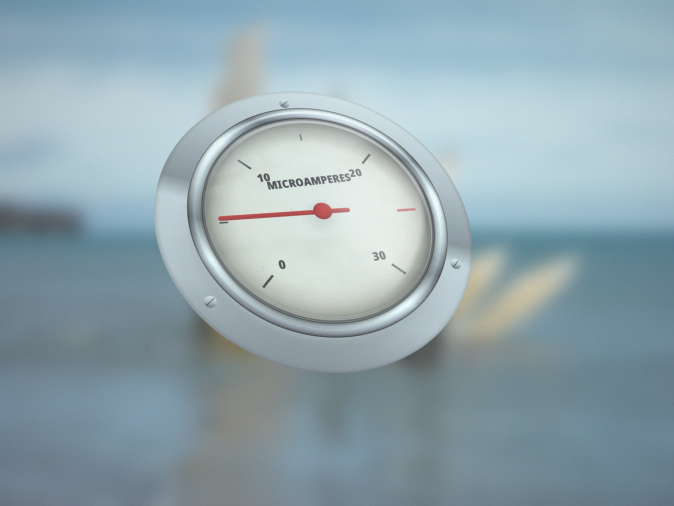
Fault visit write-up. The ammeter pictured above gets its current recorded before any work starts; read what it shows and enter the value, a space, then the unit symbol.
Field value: 5 µA
